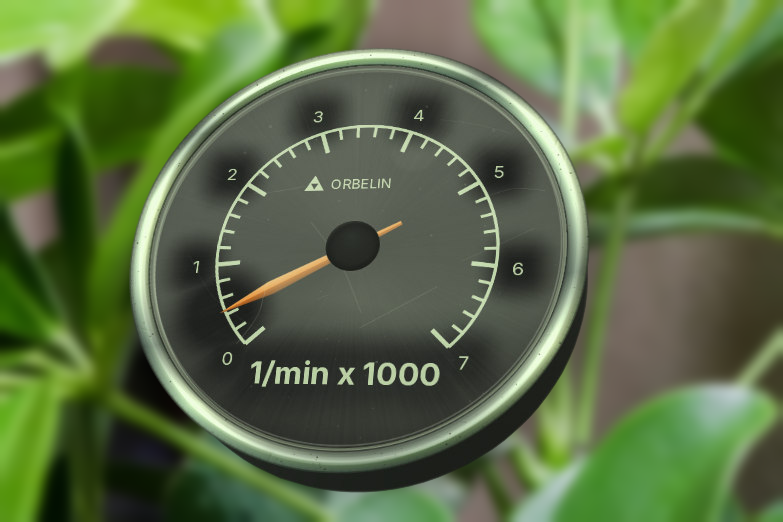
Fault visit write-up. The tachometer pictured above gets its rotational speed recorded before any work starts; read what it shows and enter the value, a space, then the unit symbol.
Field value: 400 rpm
